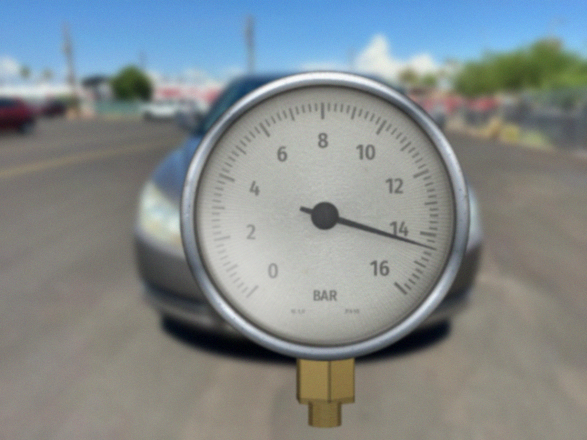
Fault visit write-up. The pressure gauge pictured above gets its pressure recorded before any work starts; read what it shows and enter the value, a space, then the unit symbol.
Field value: 14.4 bar
